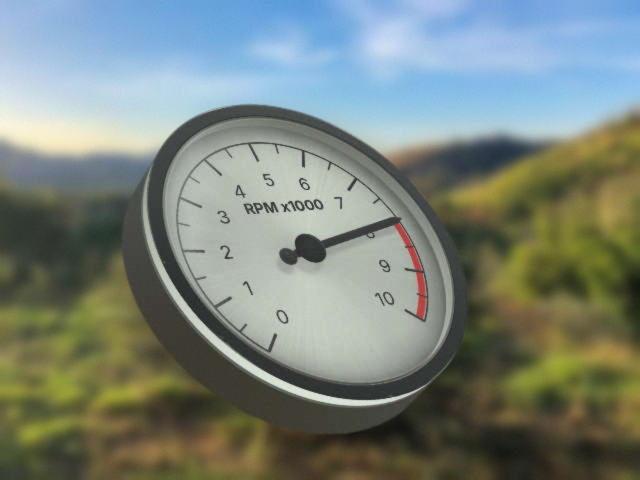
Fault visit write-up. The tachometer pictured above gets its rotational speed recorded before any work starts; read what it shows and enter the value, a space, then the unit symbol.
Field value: 8000 rpm
